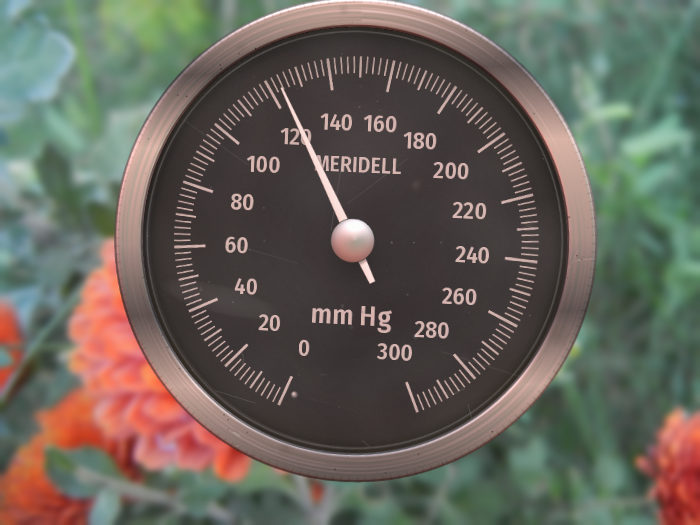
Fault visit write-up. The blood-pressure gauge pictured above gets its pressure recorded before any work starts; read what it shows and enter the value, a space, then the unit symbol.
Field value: 124 mmHg
